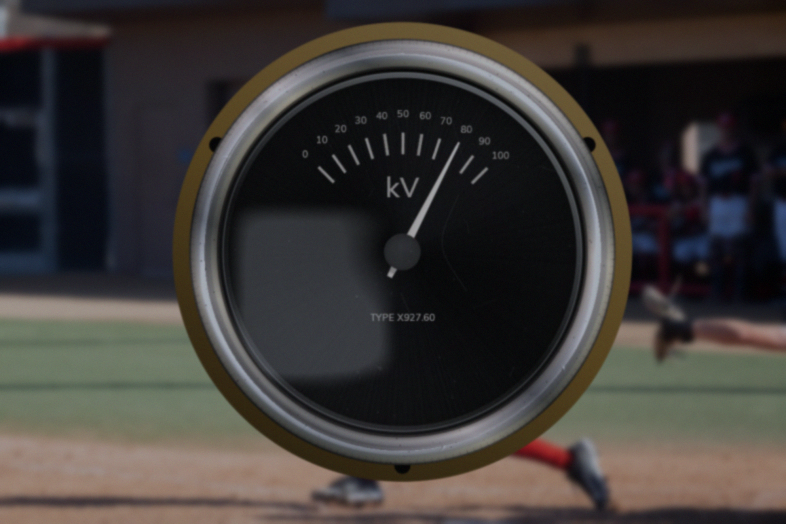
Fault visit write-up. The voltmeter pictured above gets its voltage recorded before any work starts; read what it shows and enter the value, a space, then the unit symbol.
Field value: 80 kV
